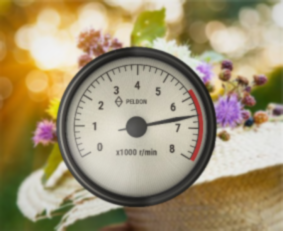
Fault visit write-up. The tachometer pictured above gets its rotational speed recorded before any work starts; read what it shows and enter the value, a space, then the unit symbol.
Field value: 6600 rpm
